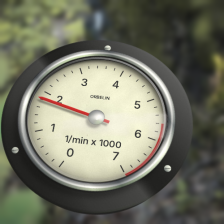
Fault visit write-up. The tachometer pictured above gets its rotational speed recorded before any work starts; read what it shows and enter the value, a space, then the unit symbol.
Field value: 1800 rpm
